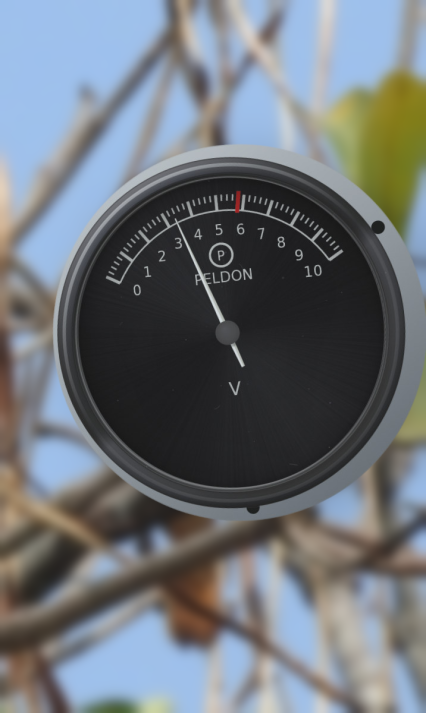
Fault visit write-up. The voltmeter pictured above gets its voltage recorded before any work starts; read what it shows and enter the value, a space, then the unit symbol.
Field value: 3.4 V
